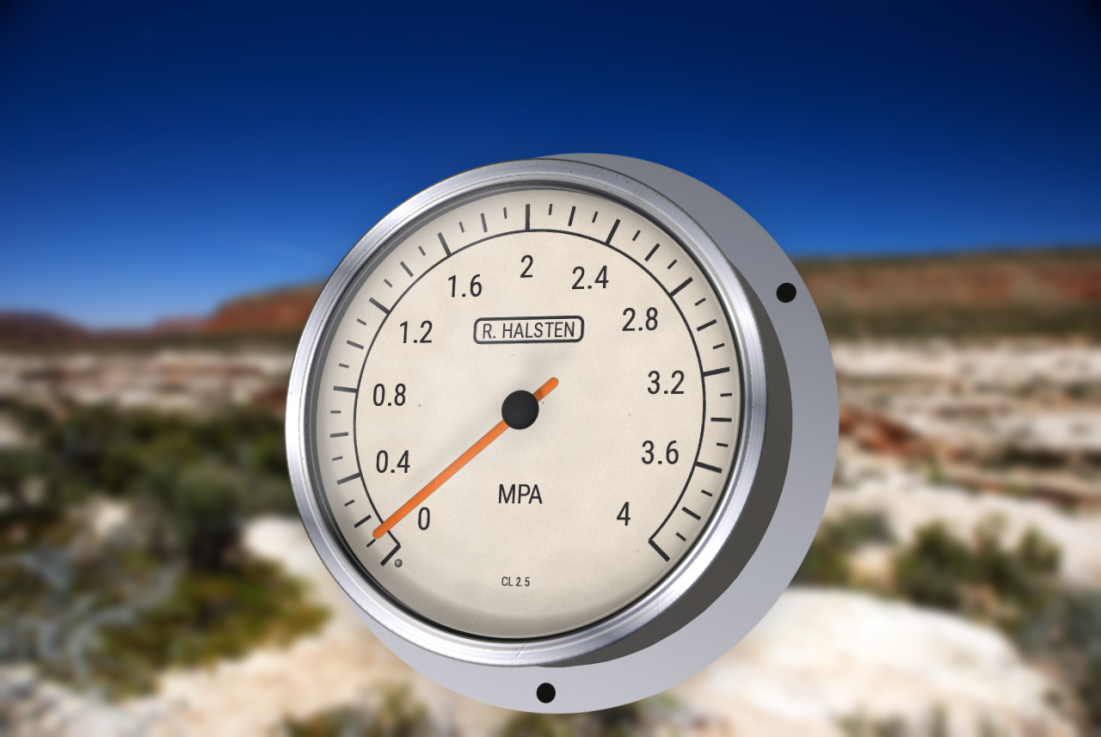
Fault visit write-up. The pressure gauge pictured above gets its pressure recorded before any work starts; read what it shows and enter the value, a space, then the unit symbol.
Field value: 0.1 MPa
